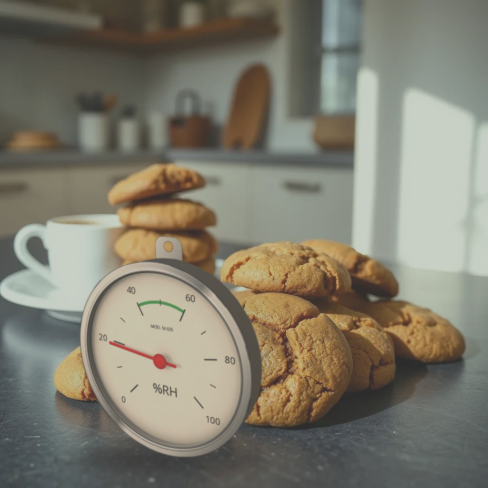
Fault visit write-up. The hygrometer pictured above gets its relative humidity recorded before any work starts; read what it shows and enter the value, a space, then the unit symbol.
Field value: 20 %
